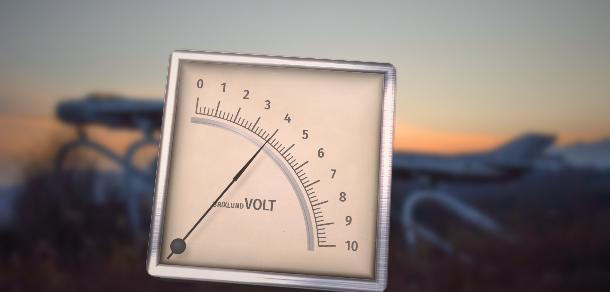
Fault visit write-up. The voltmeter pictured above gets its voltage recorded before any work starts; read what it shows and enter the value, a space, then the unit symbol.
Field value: 4 V
